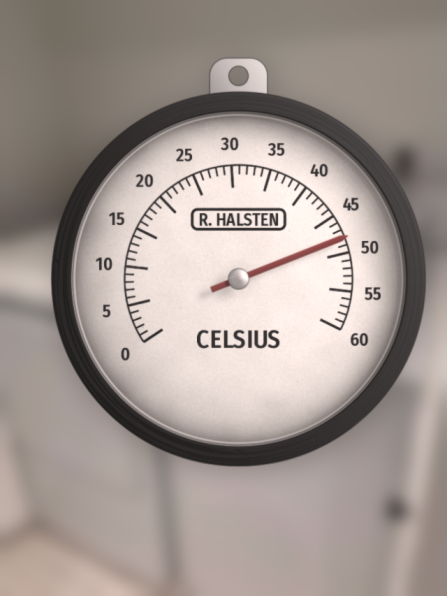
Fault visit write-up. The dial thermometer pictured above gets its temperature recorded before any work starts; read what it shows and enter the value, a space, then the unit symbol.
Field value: 48 °C
